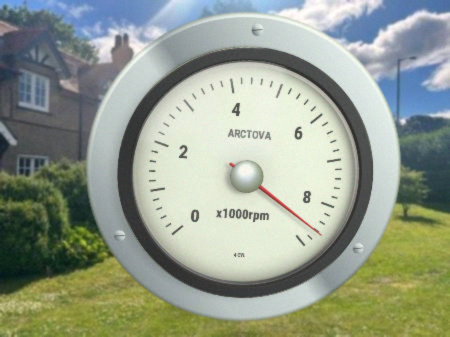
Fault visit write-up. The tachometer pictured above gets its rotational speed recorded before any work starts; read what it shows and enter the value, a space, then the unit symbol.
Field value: 8600 rpm
